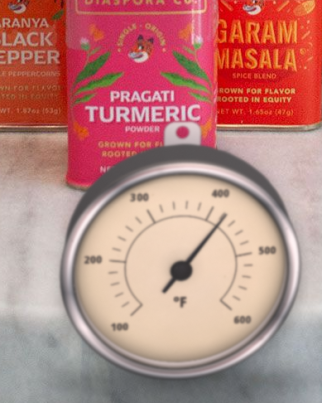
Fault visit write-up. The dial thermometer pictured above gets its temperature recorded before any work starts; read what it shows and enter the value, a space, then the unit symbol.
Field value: 420 °F
